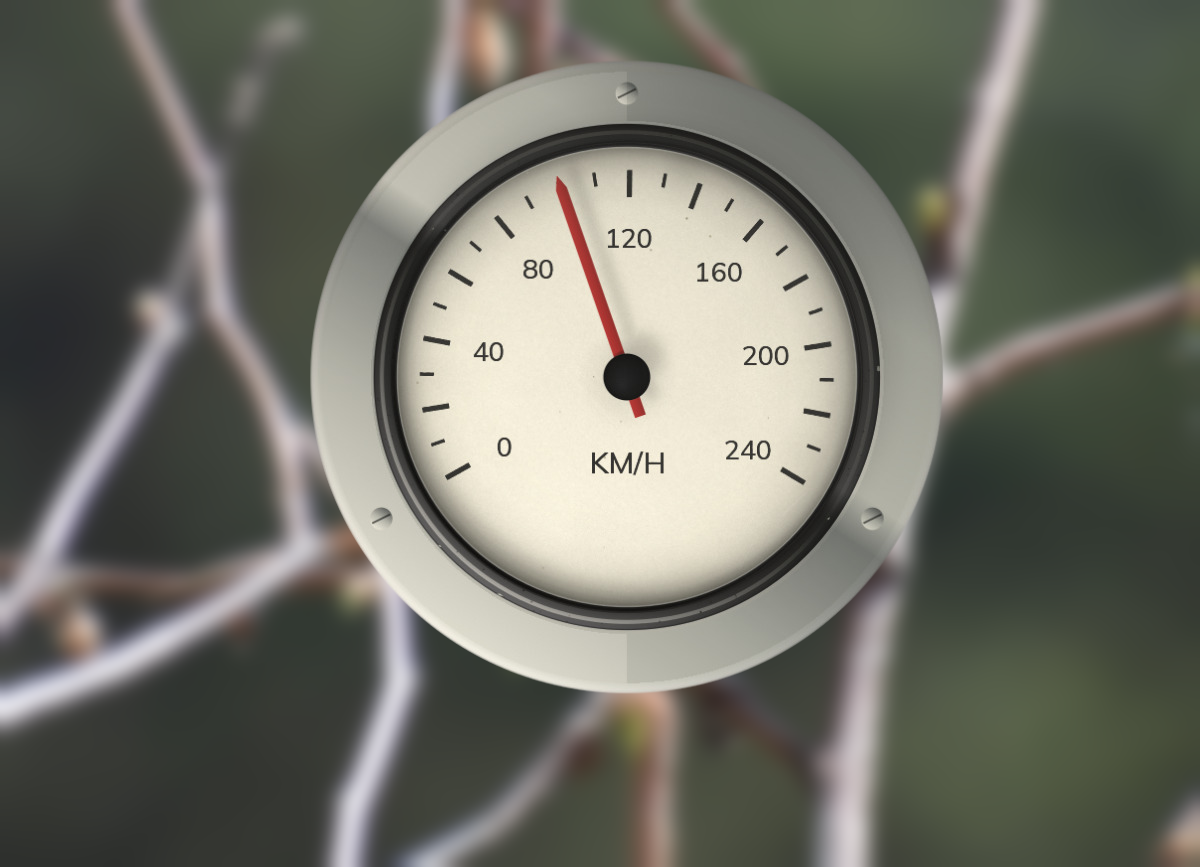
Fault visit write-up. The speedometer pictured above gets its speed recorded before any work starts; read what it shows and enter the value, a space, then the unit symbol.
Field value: 100 km/h
